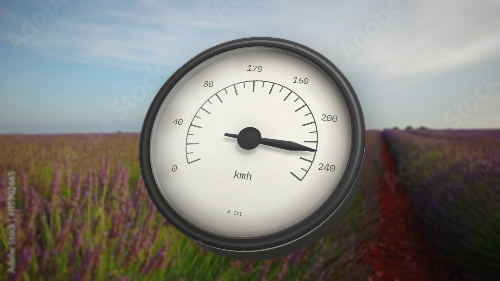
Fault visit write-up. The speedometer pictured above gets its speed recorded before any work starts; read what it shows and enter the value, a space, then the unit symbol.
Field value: 230 km/h
